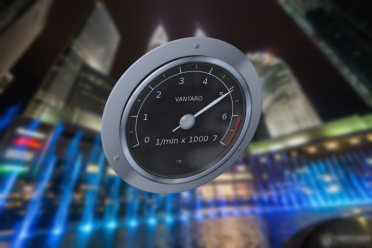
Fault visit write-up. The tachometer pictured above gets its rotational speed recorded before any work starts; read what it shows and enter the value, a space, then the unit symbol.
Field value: 5000 rpm
